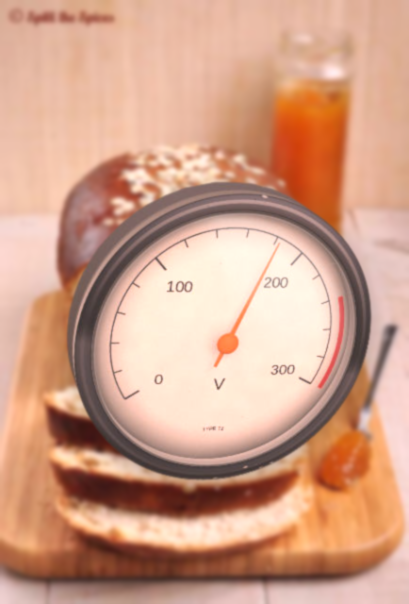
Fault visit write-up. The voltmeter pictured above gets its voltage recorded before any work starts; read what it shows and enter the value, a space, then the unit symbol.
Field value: 180 V
